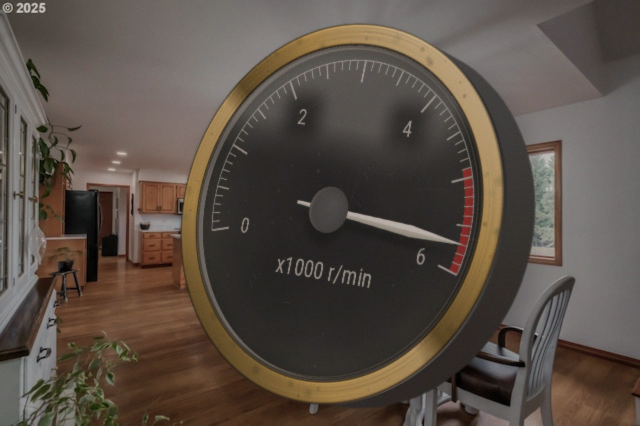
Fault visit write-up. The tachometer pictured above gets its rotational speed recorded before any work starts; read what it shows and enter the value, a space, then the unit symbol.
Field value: 5700 rpm
